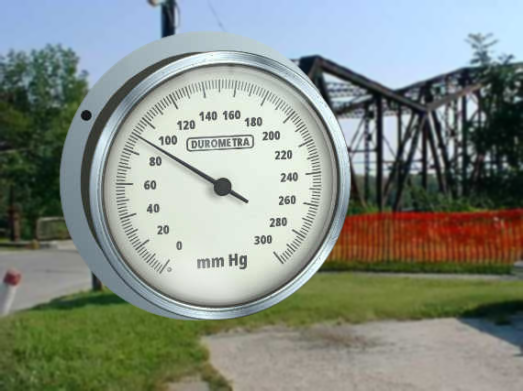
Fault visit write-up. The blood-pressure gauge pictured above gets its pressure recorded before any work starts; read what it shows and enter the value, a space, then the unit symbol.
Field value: 90 mmHg
